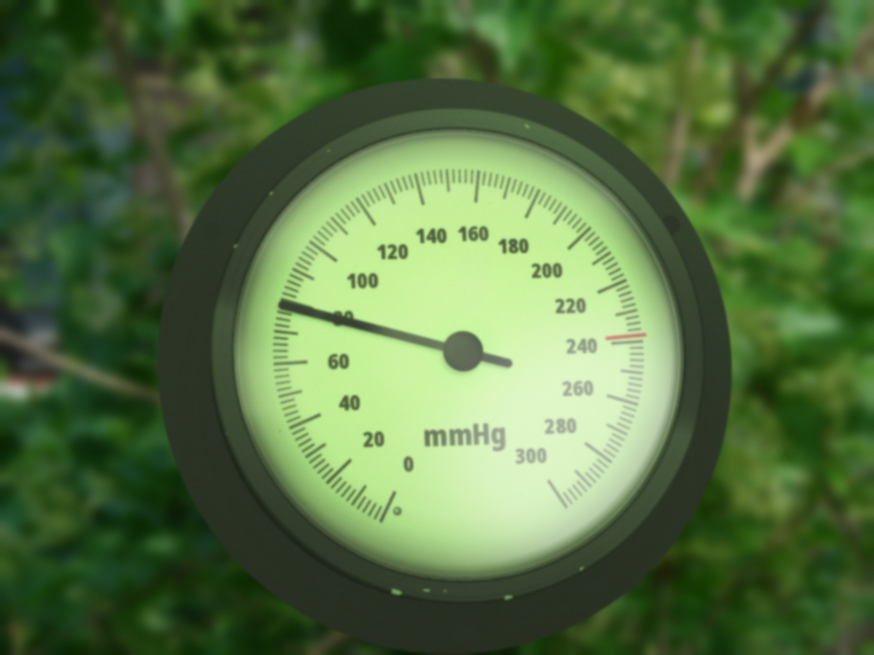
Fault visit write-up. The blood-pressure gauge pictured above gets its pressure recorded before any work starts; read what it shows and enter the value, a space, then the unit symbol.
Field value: 78 mmHg
